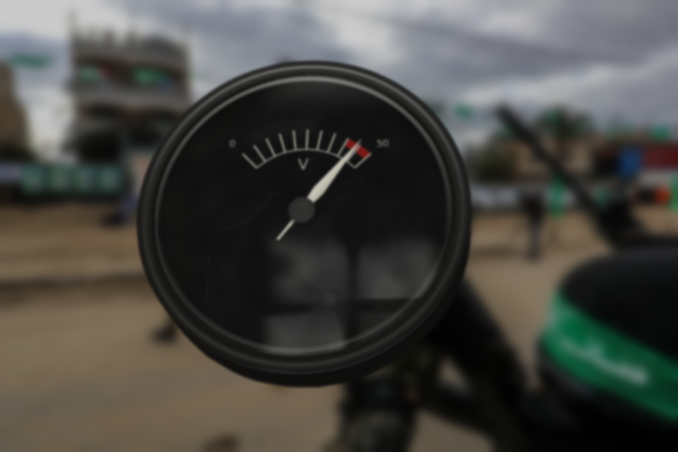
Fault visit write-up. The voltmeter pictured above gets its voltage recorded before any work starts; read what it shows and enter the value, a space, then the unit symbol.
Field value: 45 V
